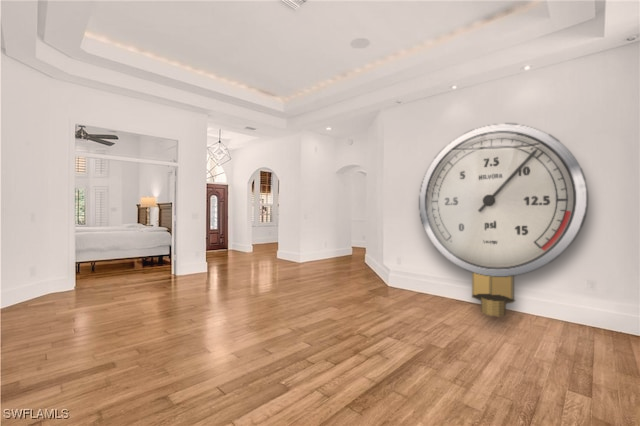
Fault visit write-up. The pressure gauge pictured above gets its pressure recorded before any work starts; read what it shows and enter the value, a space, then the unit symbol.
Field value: 9.75 psi
